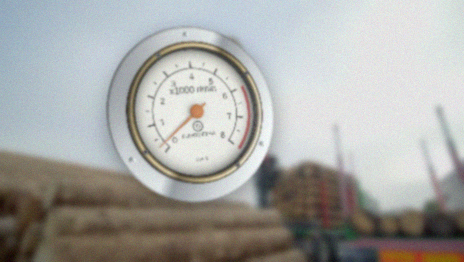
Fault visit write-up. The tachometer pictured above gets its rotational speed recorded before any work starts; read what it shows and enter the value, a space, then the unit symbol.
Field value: 250 rpm
